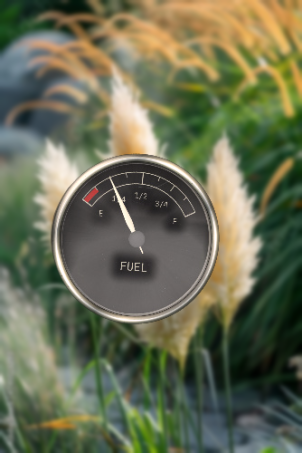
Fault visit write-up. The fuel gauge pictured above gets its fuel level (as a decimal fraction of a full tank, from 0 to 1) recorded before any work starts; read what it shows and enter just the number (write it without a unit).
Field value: 0.25
